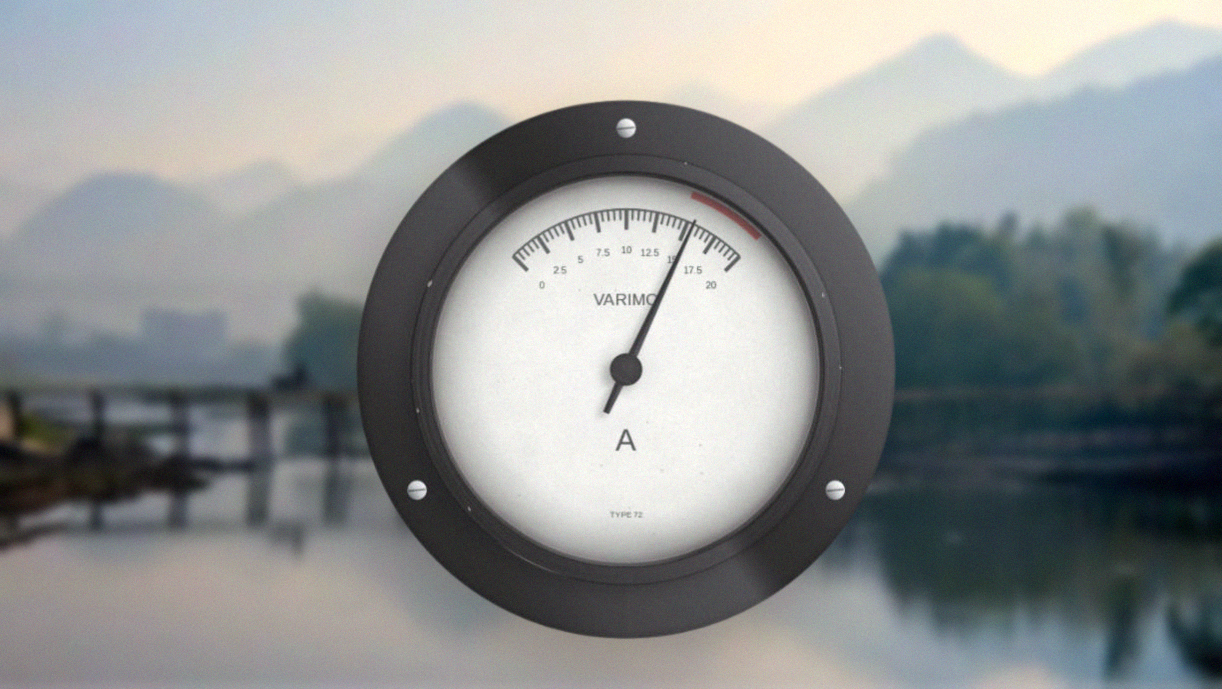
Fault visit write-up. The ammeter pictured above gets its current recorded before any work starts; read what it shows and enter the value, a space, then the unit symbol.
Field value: 15.5 A
